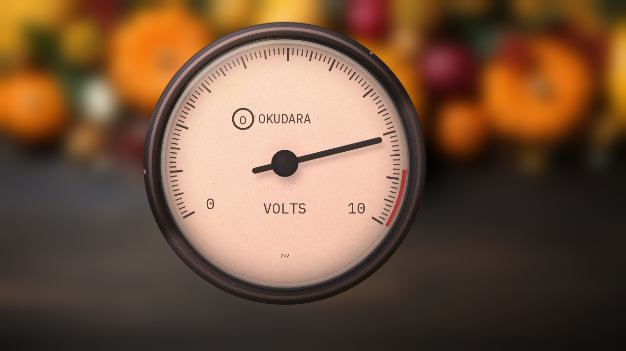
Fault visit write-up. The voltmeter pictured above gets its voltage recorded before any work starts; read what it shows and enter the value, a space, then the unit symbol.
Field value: 8.1 V
